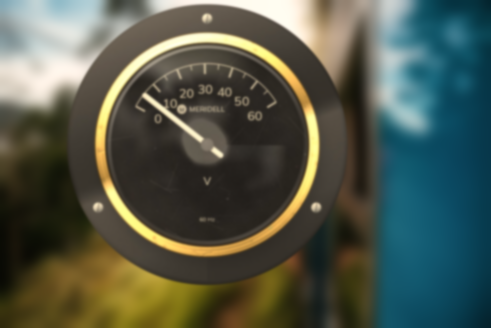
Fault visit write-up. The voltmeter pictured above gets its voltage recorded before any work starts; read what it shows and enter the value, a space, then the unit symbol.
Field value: 5 V
